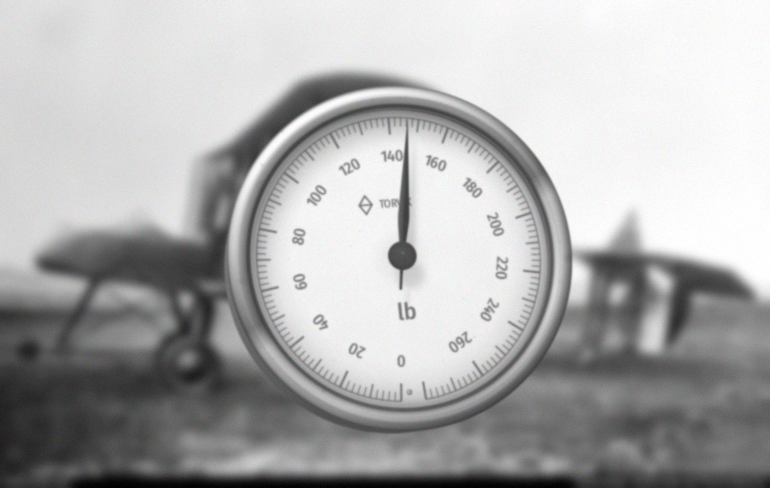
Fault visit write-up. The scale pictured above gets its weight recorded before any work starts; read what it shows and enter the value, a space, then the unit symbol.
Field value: 146 lb
